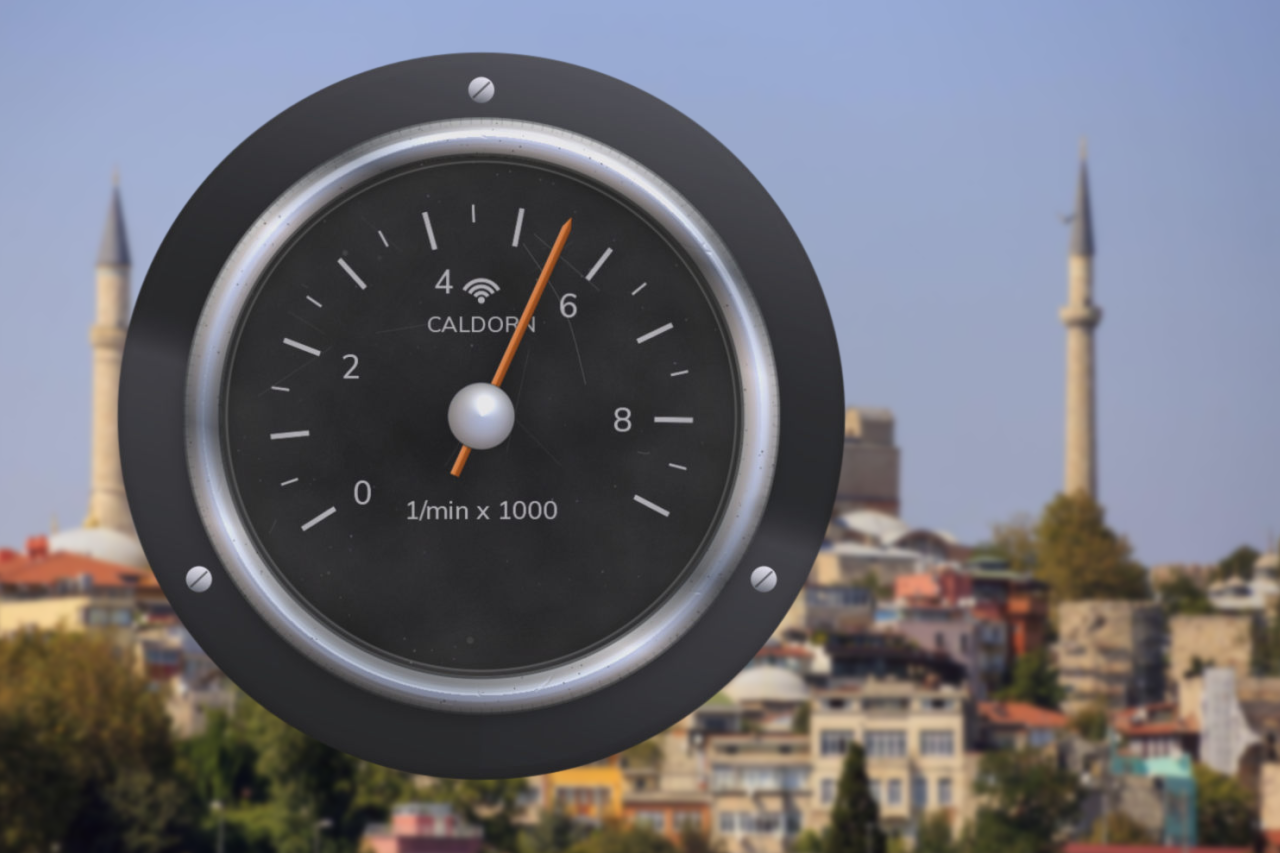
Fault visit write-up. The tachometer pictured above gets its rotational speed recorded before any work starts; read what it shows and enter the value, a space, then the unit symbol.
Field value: 5500 rpm
